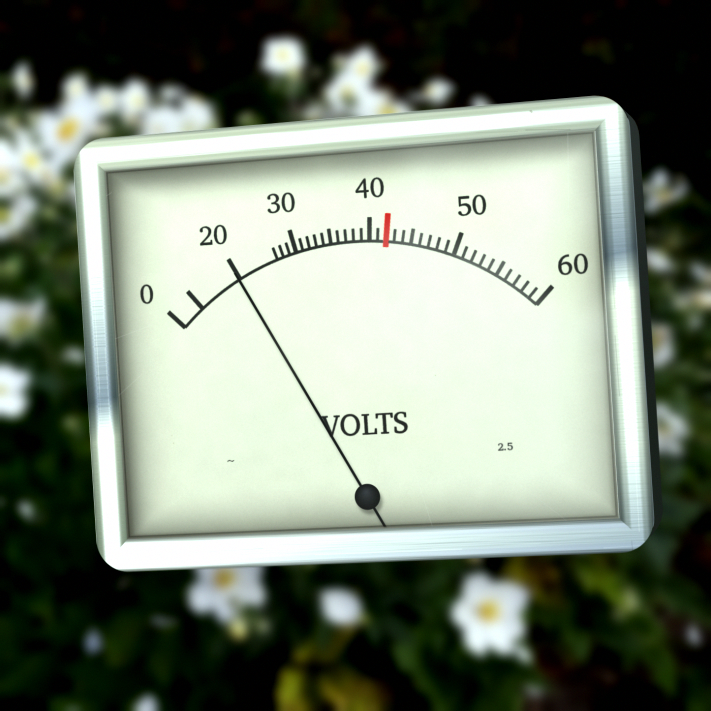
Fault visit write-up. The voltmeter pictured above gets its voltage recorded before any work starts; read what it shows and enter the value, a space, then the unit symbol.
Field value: 20 V
